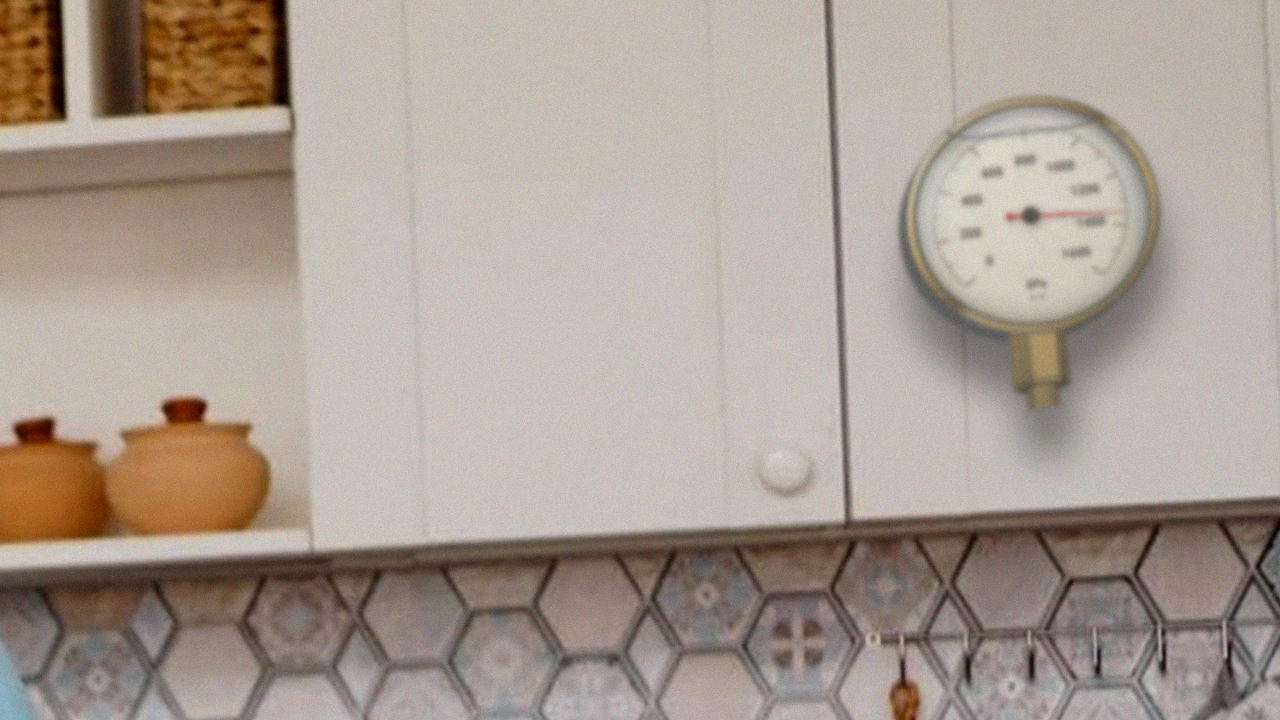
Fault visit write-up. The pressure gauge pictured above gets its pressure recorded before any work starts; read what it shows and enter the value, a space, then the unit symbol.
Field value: 1350 kPa
